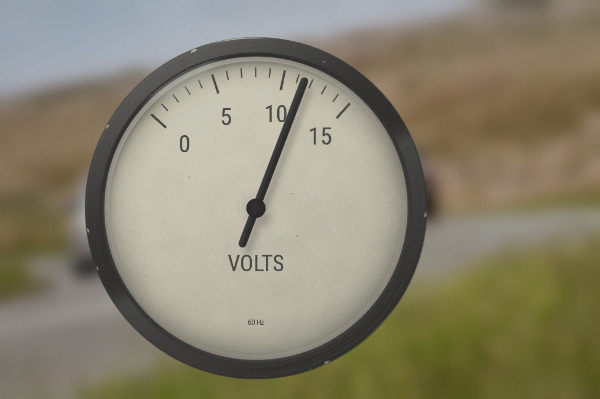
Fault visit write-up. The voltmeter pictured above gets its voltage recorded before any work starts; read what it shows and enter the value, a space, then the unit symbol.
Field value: 11.5 V
